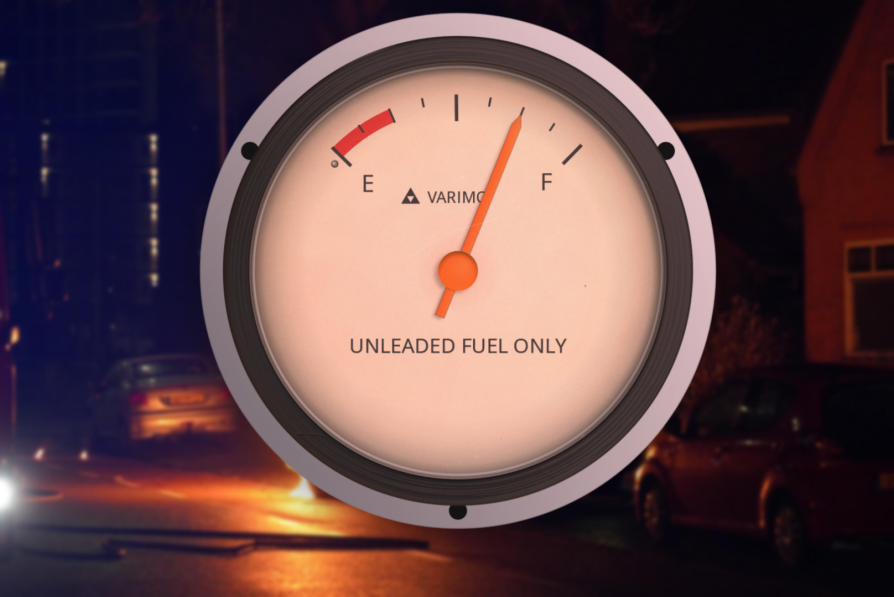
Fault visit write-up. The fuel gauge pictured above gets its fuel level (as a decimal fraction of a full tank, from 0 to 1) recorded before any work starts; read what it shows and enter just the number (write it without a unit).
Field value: 0.75
